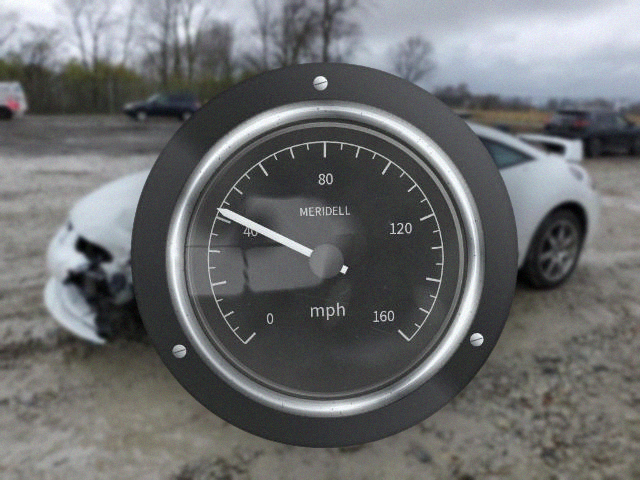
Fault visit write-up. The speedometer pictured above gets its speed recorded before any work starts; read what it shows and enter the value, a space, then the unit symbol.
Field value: 42.5 mph
